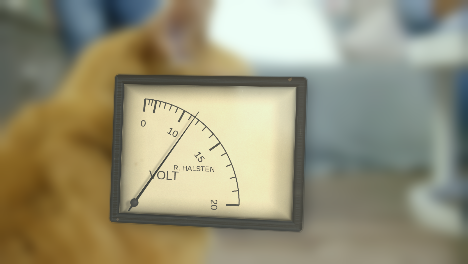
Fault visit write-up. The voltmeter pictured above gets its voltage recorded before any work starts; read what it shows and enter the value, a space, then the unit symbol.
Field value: 11.5 V
